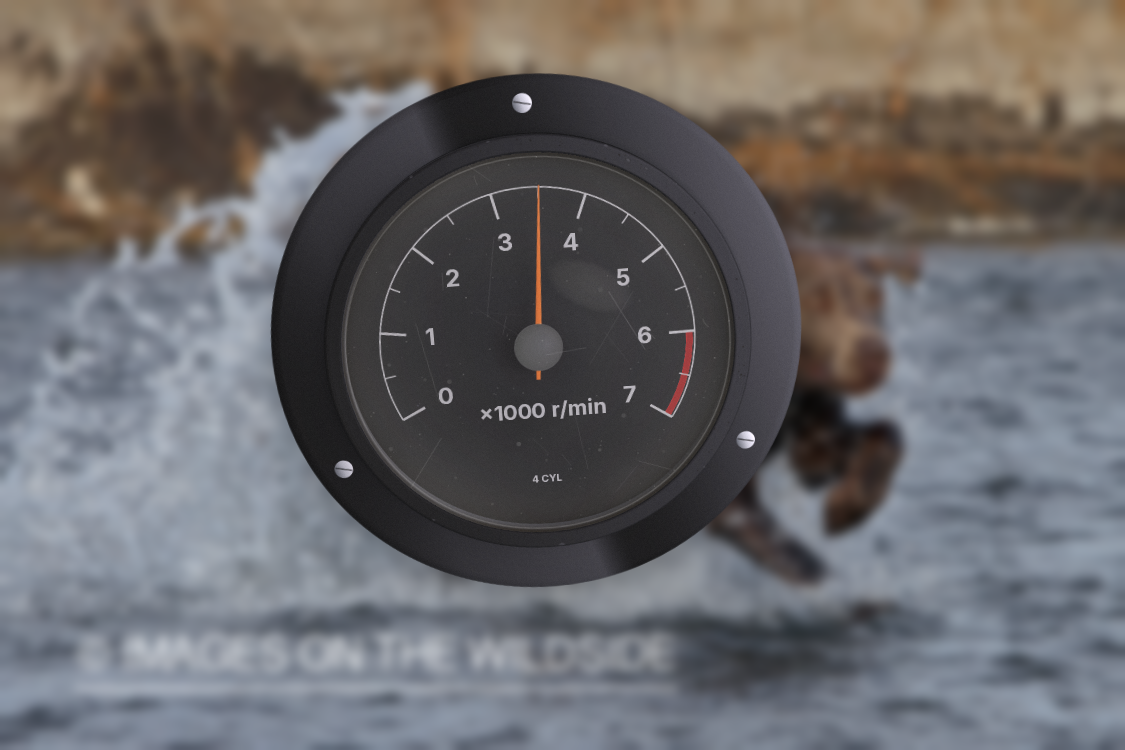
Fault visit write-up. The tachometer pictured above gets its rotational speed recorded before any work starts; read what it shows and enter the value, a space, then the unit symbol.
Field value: 3500 rpm
